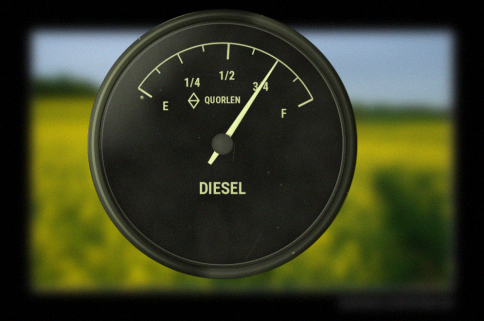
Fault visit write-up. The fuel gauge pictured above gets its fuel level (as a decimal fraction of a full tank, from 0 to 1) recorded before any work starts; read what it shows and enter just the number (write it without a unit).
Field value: 0.75
